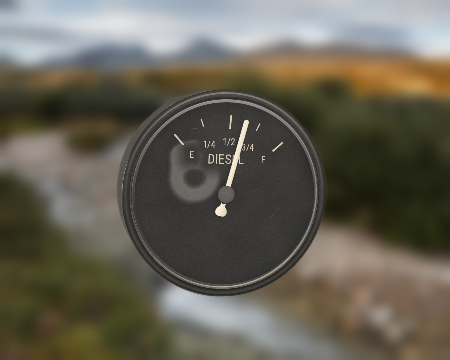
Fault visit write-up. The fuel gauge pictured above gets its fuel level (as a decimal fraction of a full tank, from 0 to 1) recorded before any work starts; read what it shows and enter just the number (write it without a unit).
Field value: 0.625
